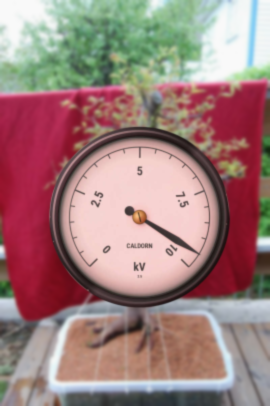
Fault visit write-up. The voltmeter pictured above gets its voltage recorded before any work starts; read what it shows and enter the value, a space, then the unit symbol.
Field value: 9.5 kV
